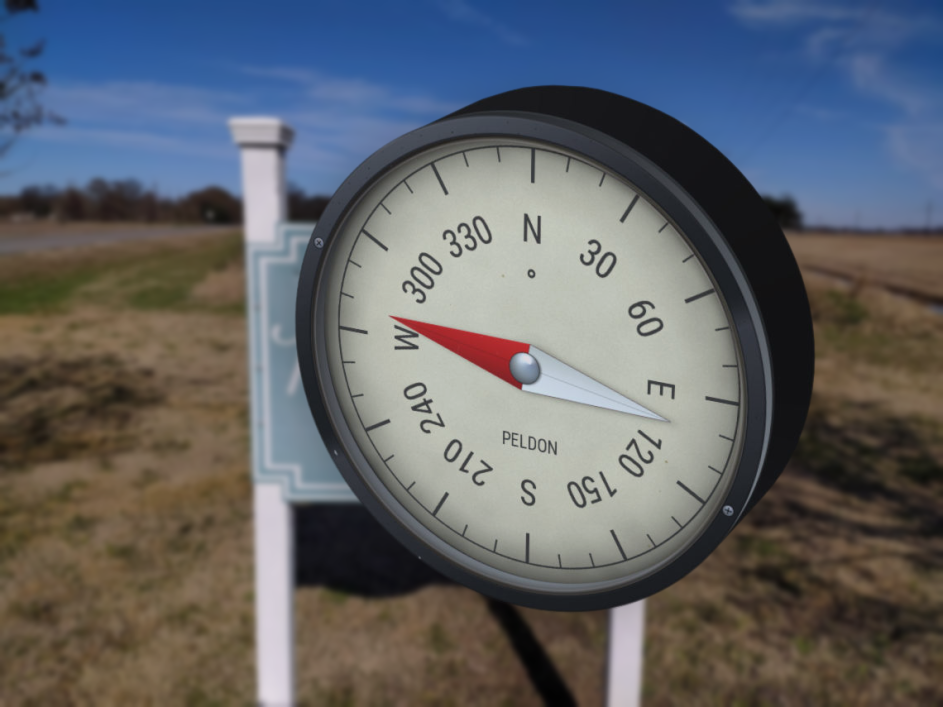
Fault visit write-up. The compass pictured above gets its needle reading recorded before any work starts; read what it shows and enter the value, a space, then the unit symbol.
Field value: 280 °
